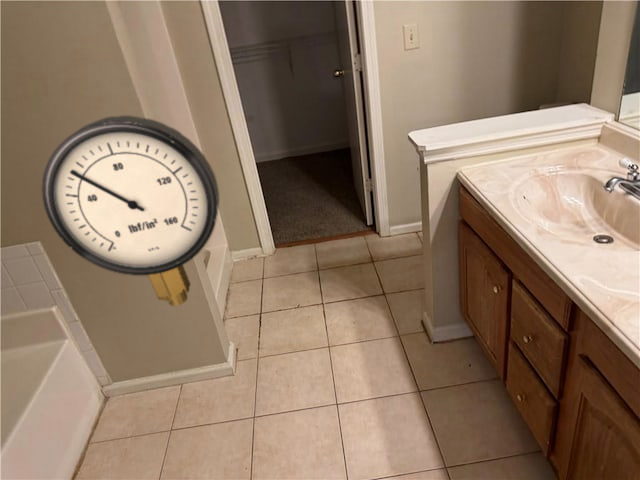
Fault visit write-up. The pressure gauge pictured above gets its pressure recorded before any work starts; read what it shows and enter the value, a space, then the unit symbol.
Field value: 55 psi
